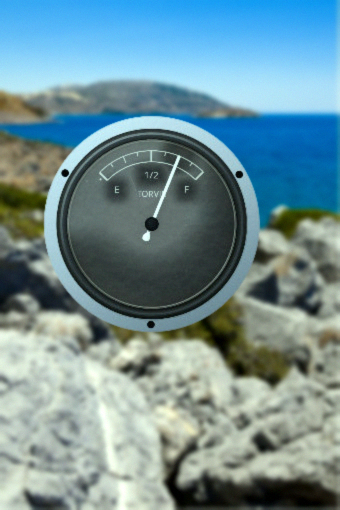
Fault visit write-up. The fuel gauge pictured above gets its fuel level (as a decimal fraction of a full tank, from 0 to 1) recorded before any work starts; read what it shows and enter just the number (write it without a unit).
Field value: 0.75
